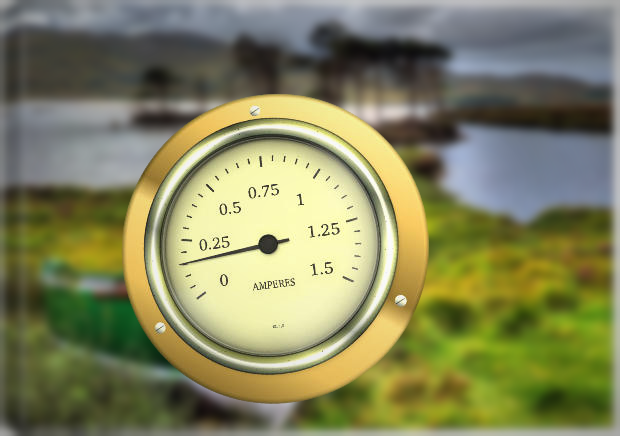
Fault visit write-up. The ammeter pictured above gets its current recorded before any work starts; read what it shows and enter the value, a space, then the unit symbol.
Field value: 0.15 A
